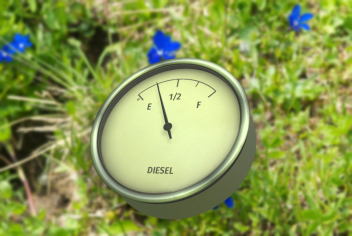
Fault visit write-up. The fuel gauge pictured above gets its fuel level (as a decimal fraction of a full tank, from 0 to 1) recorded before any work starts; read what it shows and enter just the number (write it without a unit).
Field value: 0.25
